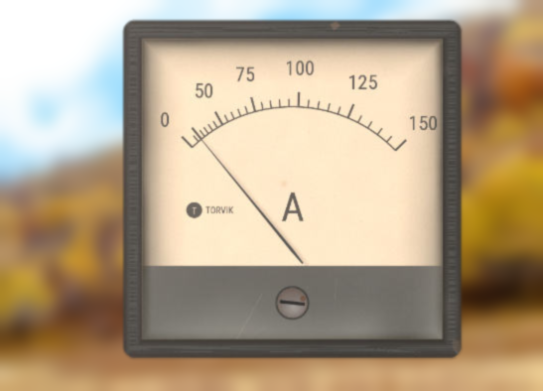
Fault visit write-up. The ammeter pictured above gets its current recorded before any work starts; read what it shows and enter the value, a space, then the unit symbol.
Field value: 25 A
